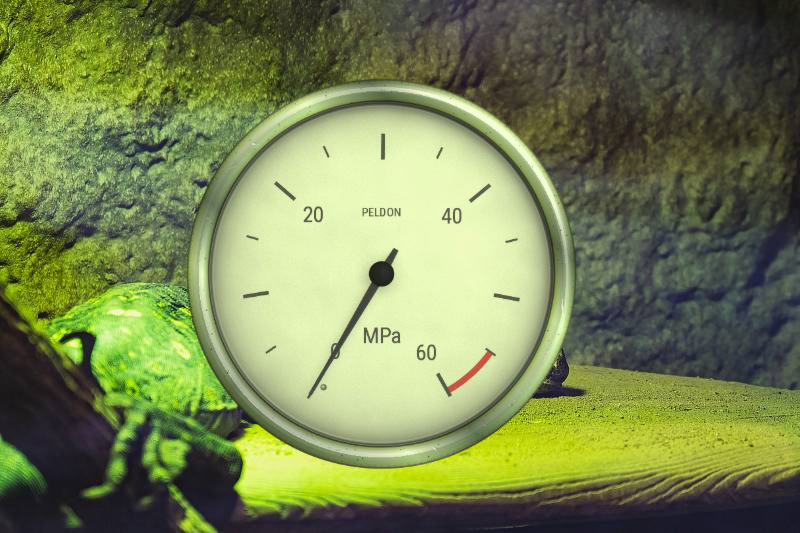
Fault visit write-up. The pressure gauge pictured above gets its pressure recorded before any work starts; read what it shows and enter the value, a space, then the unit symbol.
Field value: 0 MPa
